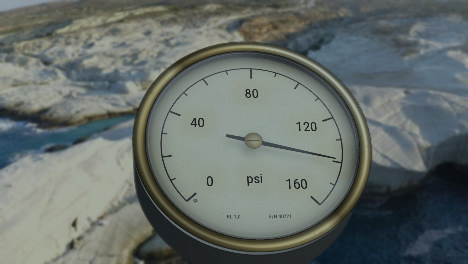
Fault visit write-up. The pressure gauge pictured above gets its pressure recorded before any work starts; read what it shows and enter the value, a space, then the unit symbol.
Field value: 140 psi
